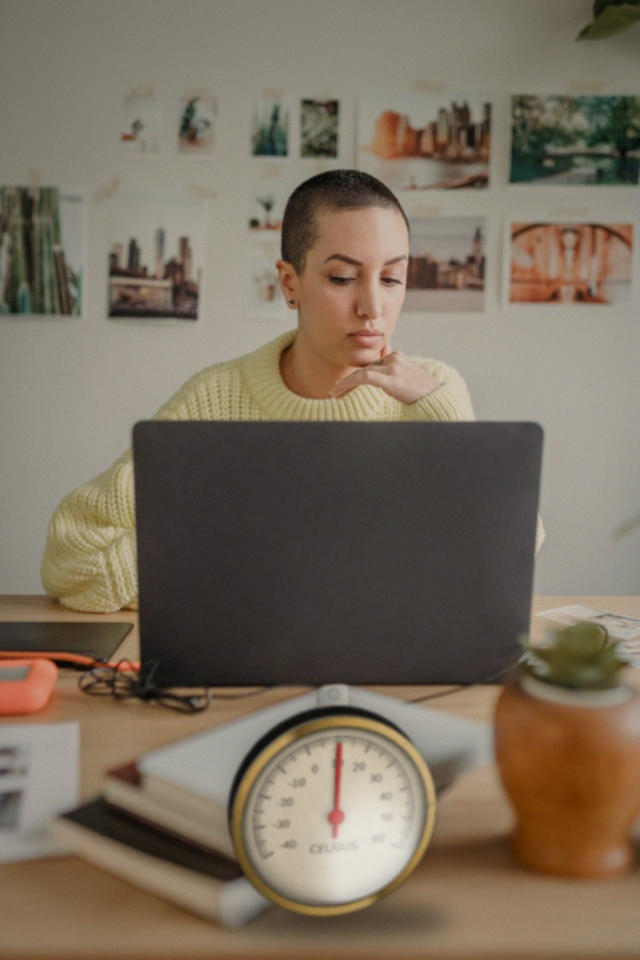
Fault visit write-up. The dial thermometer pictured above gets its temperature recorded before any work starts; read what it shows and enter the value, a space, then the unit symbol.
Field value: 10 °C
